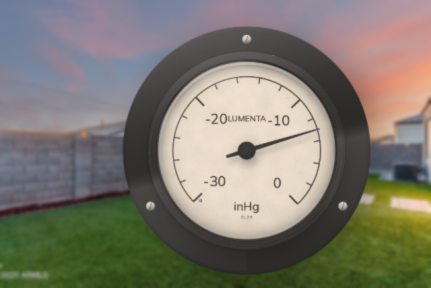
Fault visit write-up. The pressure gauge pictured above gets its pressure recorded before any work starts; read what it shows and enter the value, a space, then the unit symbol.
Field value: -7 inHg
